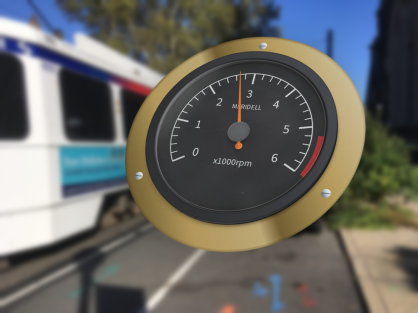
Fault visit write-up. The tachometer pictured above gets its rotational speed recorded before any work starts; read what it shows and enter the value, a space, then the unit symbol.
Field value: 2700 rpm
